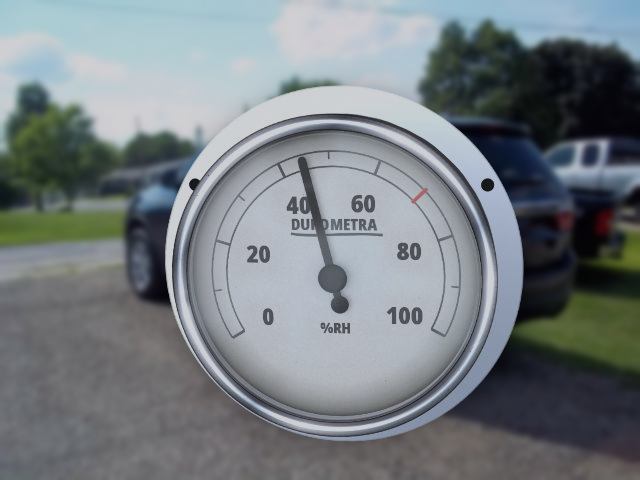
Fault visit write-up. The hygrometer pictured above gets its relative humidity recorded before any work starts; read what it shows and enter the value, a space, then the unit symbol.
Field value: 45 %
